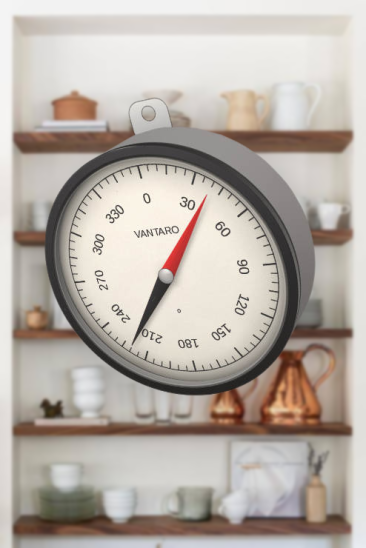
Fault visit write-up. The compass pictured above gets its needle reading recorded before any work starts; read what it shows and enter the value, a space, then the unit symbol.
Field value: 40 °
